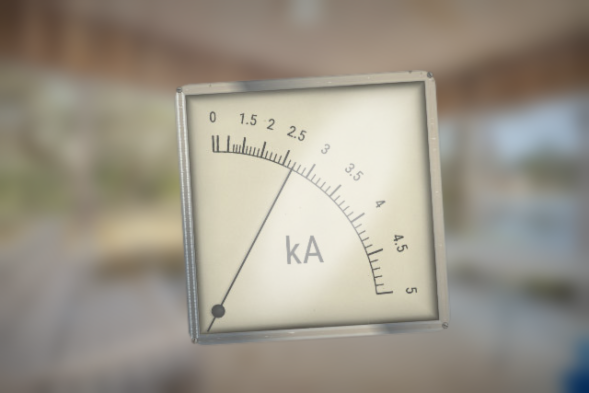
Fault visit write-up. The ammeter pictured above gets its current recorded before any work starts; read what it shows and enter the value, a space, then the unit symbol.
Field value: 2.7 kA
